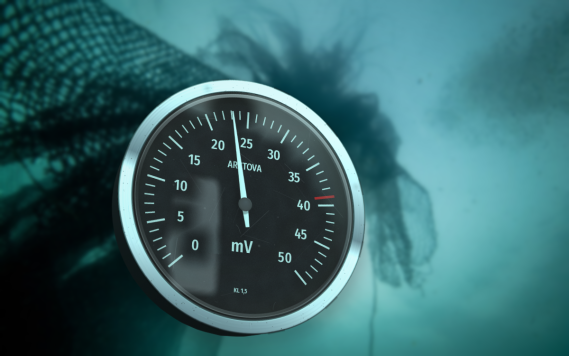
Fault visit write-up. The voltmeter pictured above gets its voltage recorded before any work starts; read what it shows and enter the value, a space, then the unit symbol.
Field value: 23 mV
